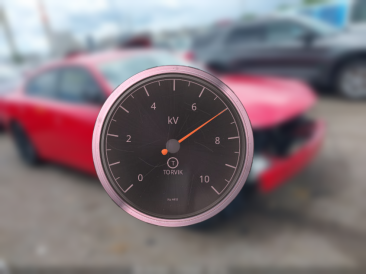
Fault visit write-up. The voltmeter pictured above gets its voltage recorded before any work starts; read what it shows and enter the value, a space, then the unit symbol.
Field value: 7 kV
